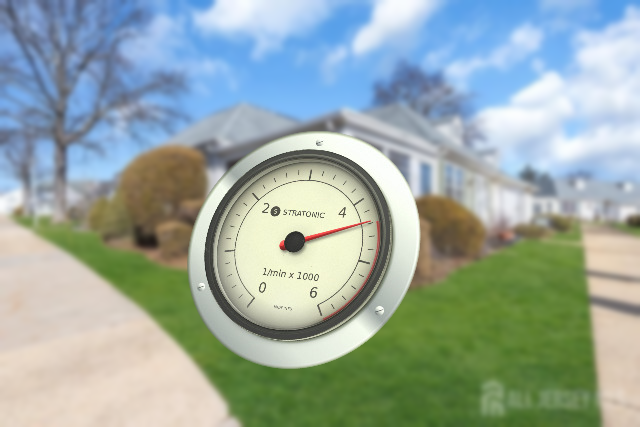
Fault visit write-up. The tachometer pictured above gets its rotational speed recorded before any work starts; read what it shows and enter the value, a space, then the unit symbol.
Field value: 4400 rpm
